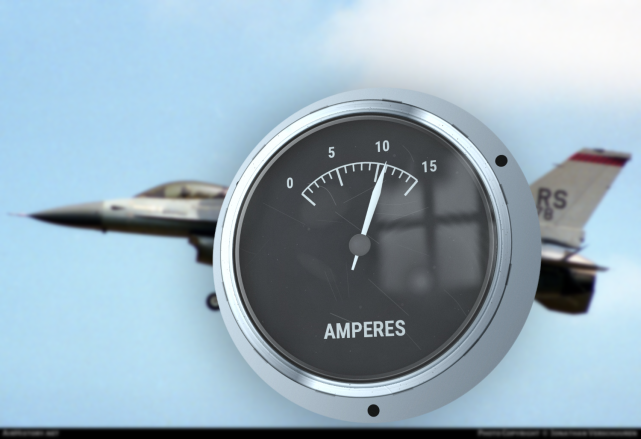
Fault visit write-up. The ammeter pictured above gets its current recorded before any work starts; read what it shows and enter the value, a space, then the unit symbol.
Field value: 11 A
